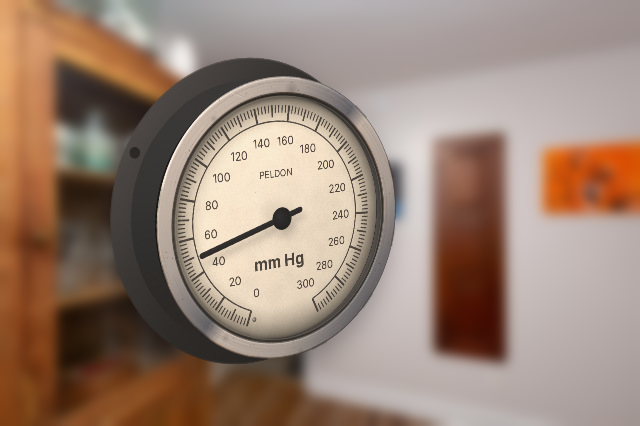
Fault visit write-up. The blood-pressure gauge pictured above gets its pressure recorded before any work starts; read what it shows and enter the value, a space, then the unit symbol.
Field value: 50 mmHg
